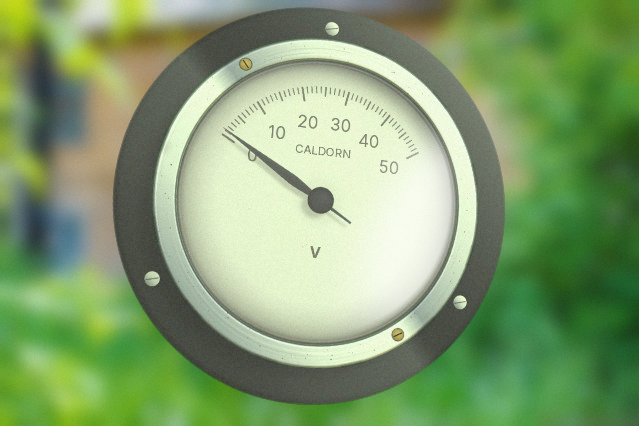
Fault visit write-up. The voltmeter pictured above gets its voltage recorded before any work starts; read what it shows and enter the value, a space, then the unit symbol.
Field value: 1 V
